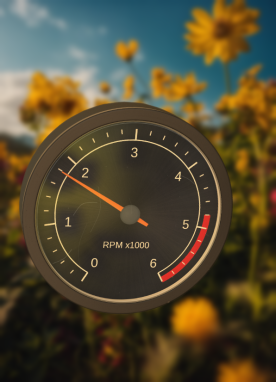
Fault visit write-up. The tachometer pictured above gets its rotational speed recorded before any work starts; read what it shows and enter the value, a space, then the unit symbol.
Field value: 1800 rpm
